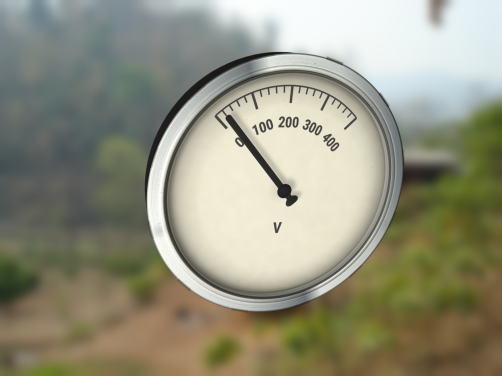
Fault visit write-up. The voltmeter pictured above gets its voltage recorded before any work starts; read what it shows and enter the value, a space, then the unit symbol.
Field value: 20 V
